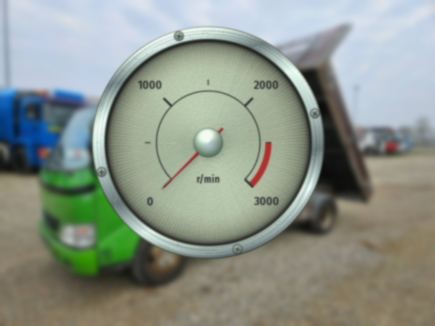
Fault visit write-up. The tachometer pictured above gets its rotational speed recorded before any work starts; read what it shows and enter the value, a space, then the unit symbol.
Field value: 0 rpm
